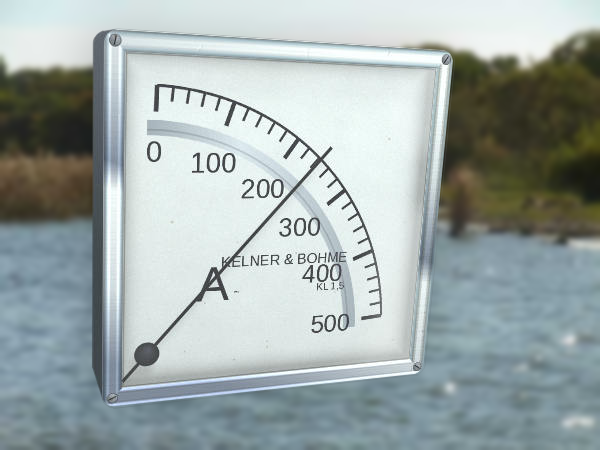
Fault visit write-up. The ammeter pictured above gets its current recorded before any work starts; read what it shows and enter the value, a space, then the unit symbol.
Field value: 240 A
